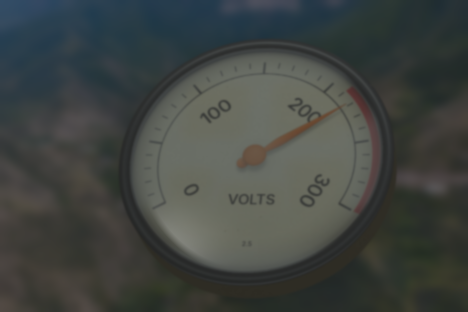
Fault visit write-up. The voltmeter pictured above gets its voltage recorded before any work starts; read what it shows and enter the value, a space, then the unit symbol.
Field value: 220 V
